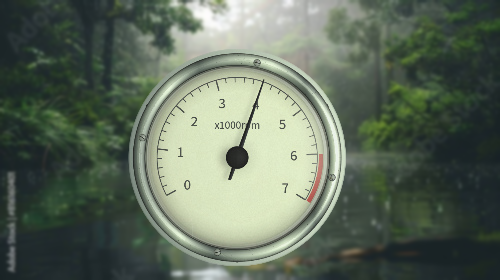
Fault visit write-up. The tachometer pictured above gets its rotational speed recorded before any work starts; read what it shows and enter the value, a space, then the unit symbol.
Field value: 4000 rpm
